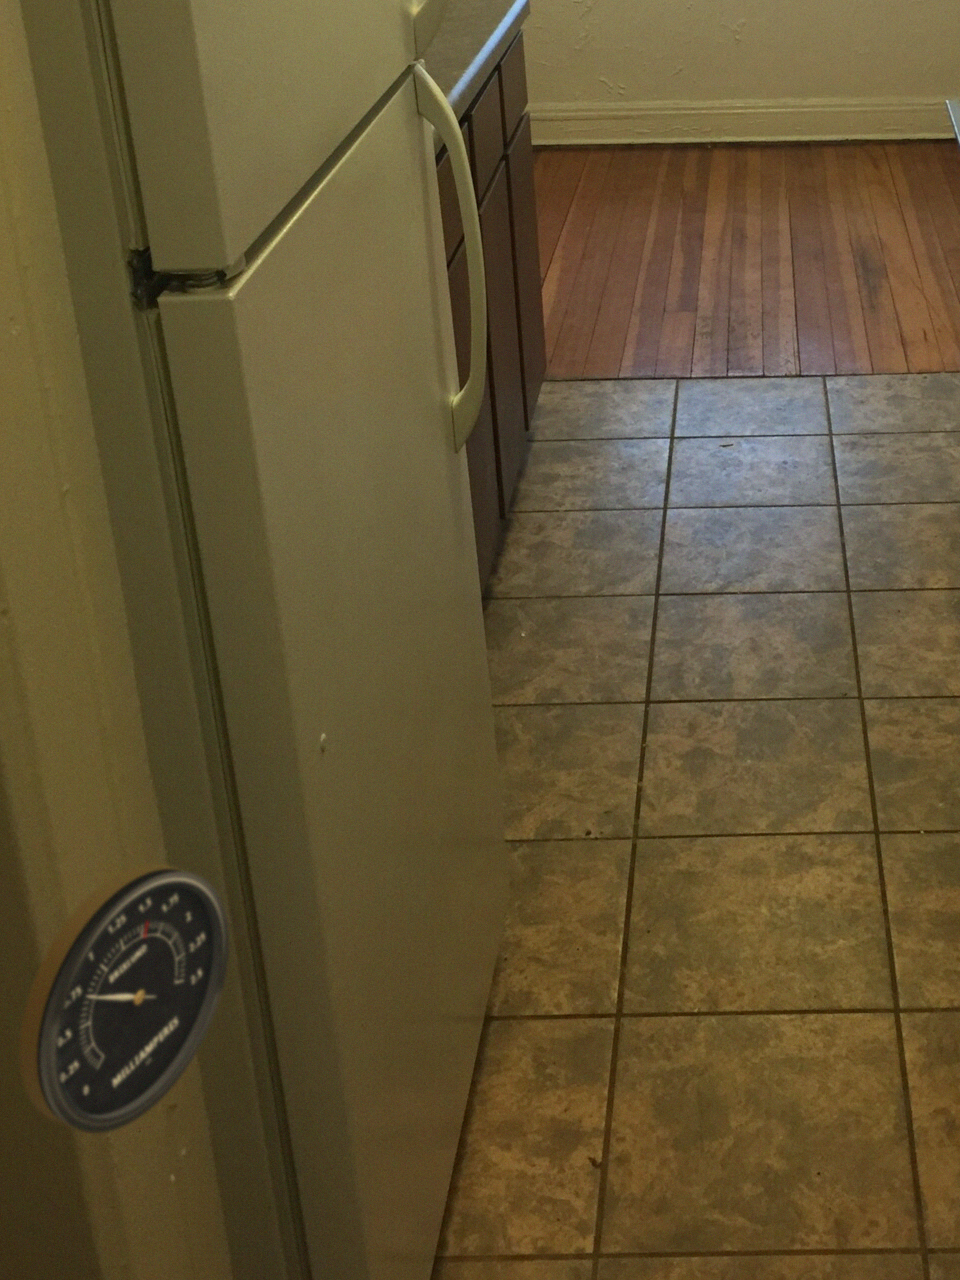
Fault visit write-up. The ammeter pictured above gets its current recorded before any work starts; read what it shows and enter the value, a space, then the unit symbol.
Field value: 0.75 mA
